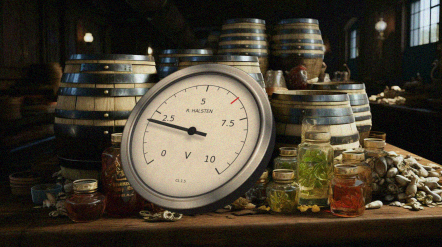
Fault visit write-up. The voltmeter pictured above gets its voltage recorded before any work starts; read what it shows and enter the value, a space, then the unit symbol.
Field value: 2 V
